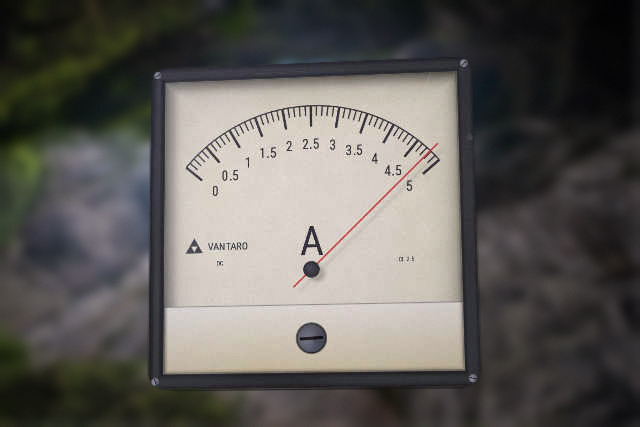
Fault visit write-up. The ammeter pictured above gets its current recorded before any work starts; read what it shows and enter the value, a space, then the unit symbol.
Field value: 4.8 A
